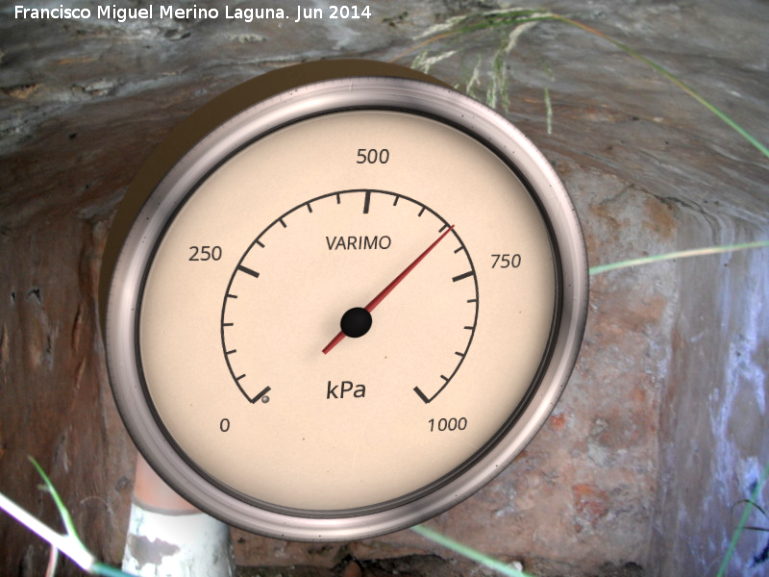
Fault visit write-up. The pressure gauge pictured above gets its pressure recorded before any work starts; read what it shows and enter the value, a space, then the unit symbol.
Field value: 650 kPa
